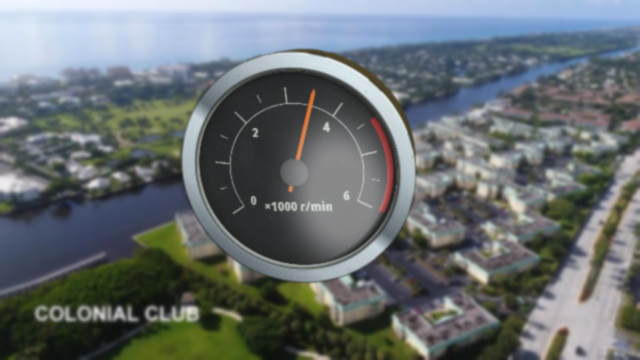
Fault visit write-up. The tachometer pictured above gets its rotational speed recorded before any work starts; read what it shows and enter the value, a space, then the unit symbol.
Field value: 3500 rpm
